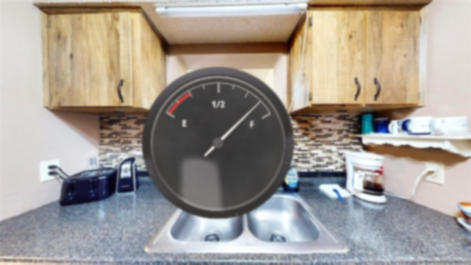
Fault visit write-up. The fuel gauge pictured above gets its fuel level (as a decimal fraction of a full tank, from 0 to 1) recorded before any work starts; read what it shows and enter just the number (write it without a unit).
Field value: 0.875
